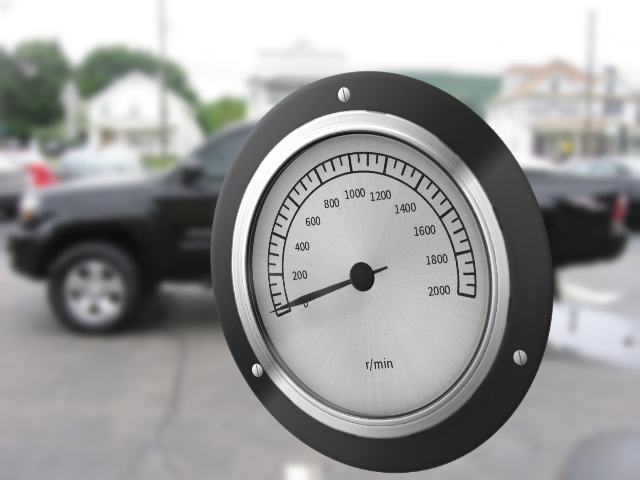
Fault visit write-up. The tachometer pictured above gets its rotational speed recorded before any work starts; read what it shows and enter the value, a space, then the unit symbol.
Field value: 25 rpm
